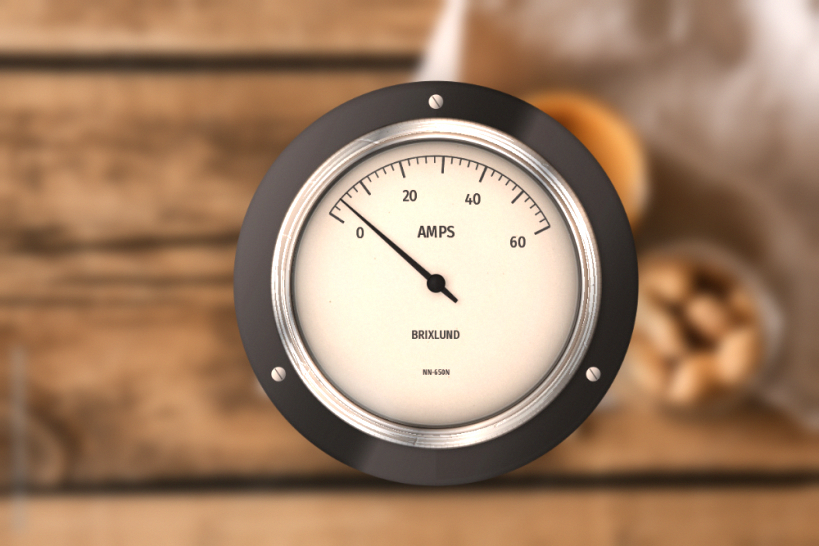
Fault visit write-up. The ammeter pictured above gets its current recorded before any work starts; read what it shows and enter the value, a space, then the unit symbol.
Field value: 4 A
